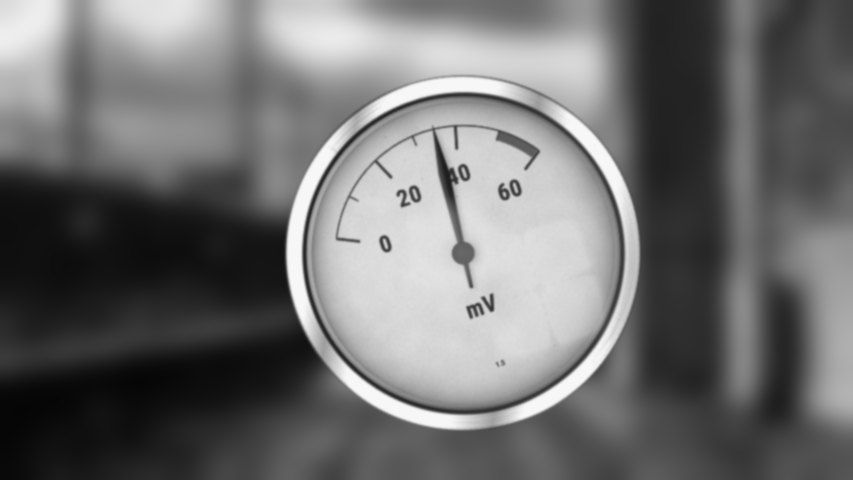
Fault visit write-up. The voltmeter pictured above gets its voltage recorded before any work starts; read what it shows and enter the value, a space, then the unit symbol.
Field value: 35 mV
